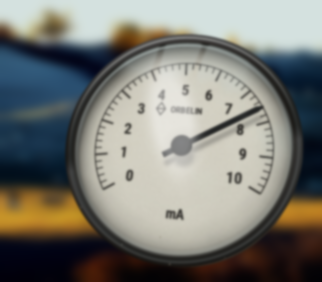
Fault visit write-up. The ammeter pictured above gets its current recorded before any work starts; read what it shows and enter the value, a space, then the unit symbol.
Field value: 7.6 mA
